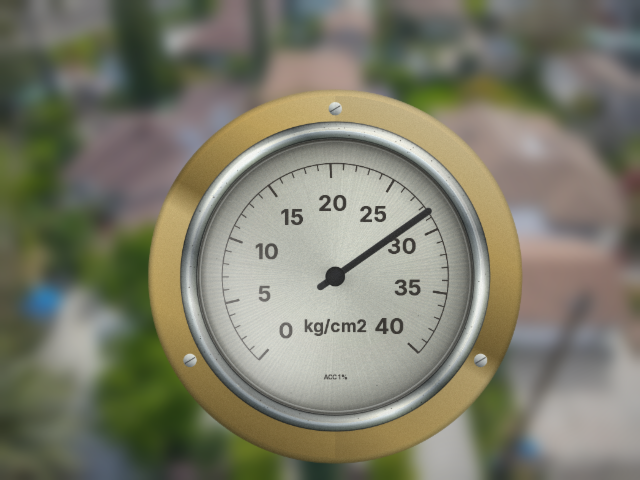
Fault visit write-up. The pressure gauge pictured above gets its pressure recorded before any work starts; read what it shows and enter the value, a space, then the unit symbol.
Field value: 28.5 kg/cm²
